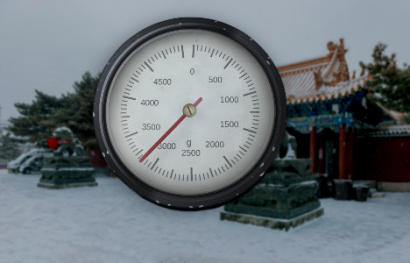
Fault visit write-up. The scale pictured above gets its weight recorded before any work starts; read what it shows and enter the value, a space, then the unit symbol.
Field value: 3150 g
